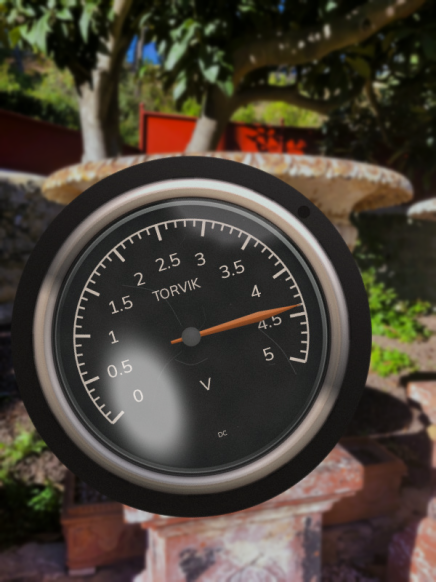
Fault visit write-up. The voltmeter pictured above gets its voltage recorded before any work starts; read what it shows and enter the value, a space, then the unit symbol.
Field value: 4.4 V
